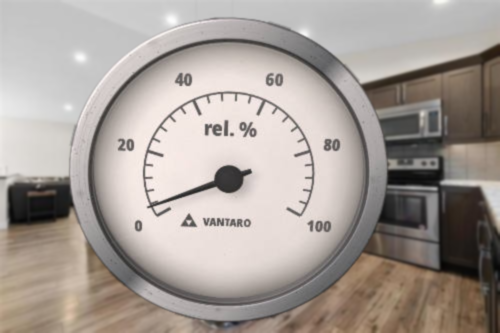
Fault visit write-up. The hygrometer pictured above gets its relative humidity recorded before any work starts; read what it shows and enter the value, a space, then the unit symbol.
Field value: 4 %
